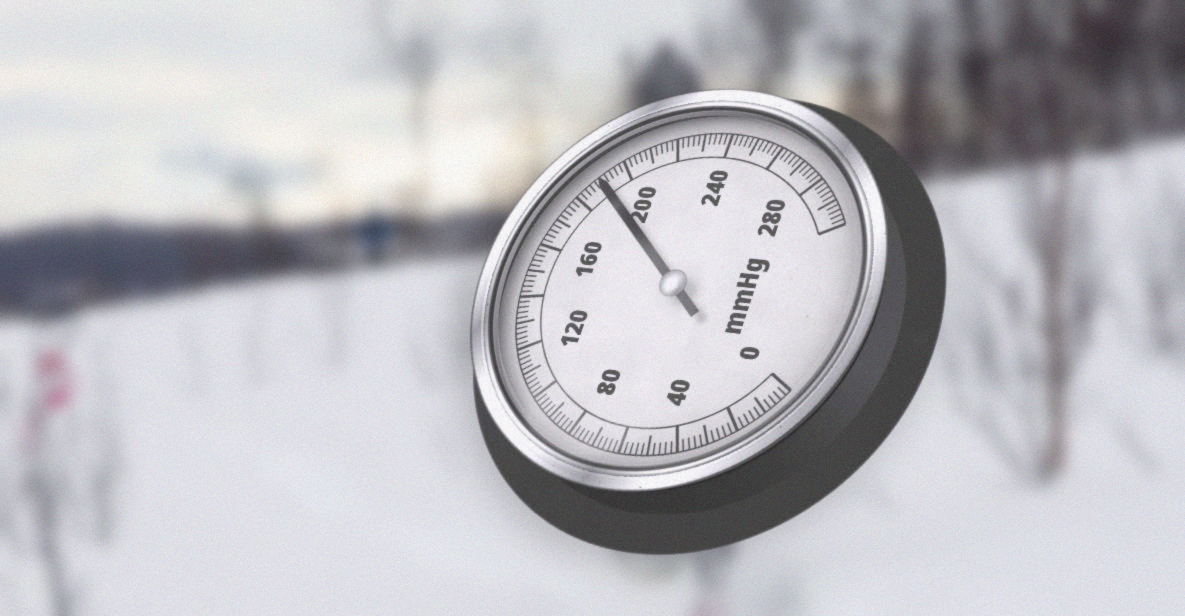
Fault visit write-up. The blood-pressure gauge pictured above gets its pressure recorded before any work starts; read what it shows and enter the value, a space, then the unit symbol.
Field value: 190 mmHg
